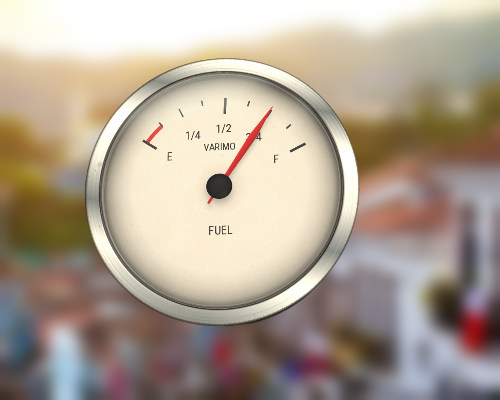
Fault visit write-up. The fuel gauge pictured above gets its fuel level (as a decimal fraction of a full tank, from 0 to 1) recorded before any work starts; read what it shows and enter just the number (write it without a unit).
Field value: 0.75
